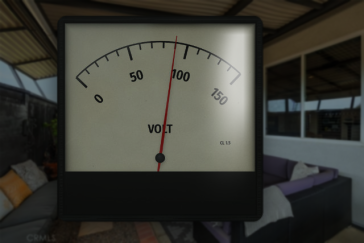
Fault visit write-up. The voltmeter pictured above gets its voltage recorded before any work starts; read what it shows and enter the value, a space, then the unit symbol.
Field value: 90 V
